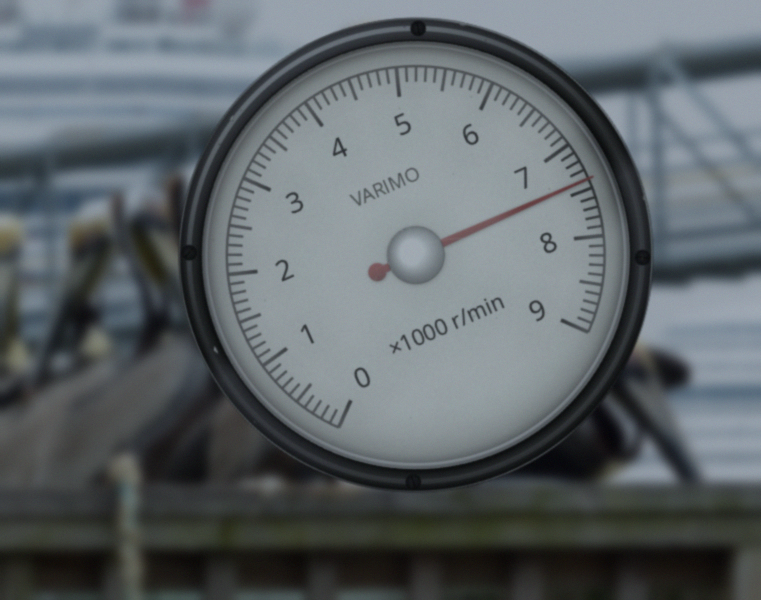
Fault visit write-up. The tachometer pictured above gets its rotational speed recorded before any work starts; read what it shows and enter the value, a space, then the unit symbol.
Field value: 7400 rpm
